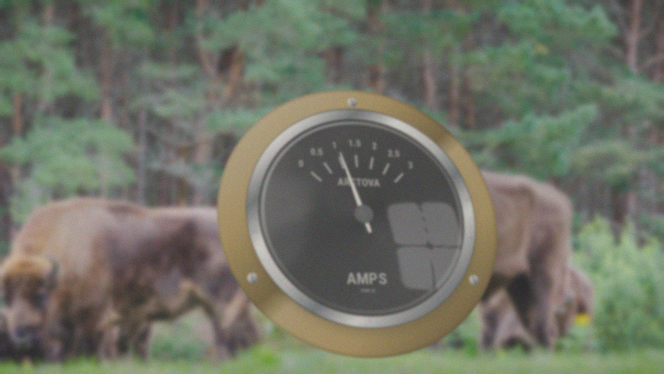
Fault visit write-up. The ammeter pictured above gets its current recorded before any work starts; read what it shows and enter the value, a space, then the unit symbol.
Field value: 1 A
